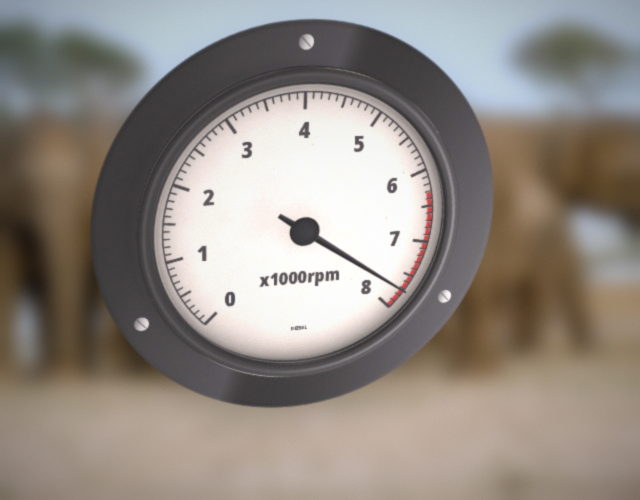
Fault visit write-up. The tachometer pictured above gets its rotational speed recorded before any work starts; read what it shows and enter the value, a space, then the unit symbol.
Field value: 7700 rpm
